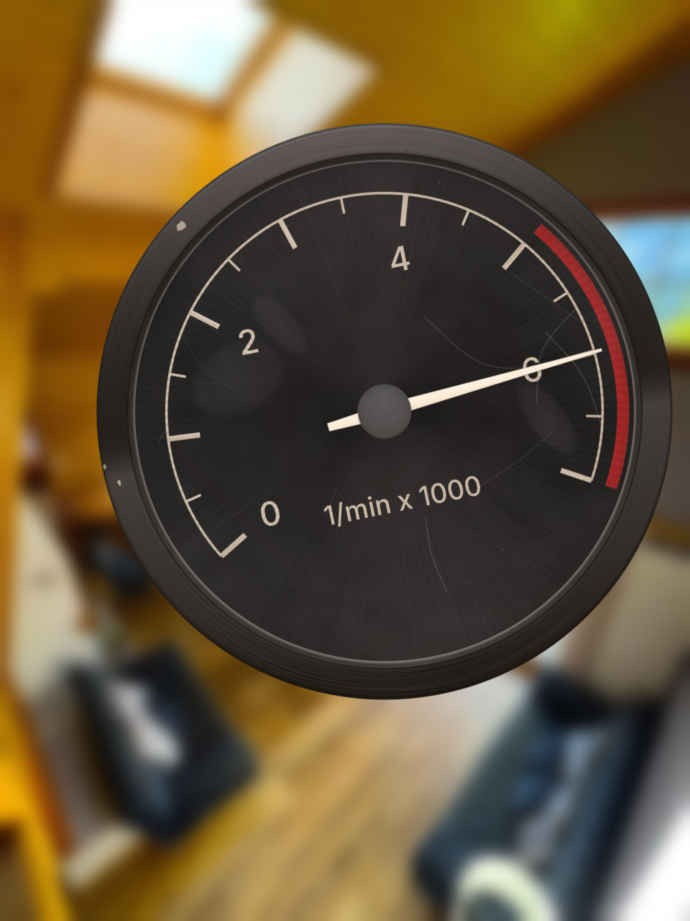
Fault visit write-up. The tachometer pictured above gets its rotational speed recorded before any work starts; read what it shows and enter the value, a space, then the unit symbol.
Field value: 6000 rpm
